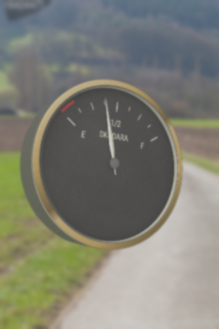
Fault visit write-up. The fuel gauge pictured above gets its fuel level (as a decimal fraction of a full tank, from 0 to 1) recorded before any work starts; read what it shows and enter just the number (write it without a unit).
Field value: 0.375
